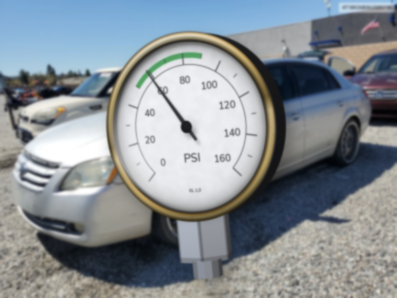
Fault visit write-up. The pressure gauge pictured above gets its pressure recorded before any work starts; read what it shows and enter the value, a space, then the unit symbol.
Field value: 60 psi
